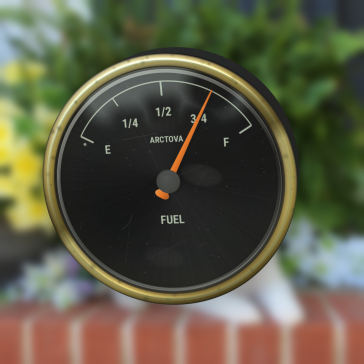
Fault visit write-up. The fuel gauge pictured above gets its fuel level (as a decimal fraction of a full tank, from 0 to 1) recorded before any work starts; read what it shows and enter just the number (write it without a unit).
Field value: 0.75
